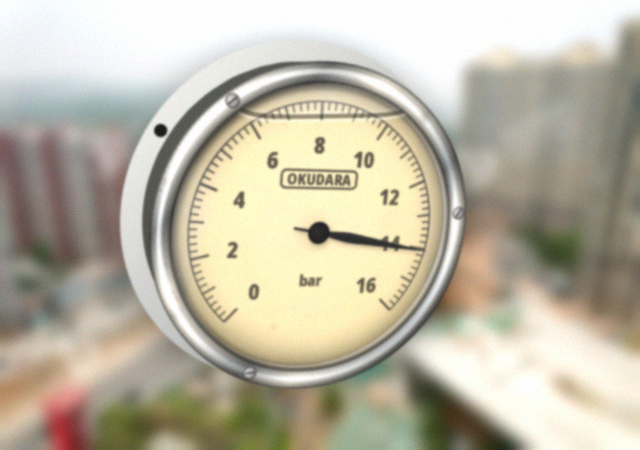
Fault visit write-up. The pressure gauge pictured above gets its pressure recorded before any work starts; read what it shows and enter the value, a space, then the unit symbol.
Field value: 14 bar
